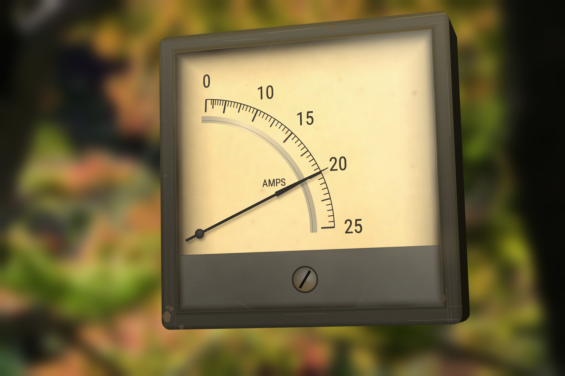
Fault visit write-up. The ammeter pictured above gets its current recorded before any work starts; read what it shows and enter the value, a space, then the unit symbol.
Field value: 20 A
